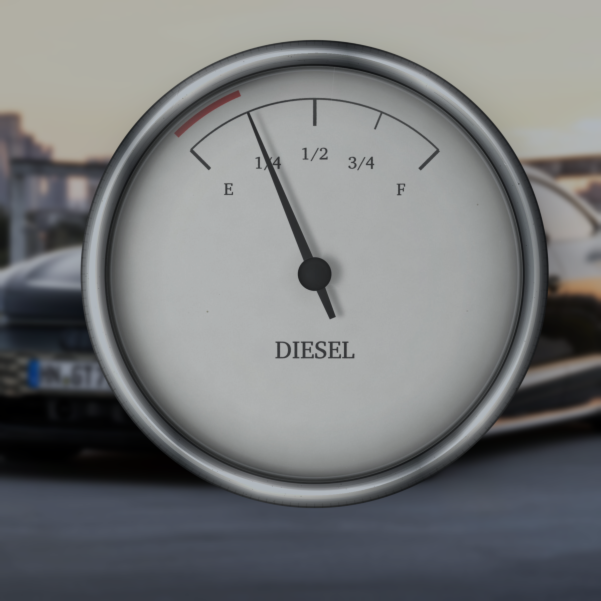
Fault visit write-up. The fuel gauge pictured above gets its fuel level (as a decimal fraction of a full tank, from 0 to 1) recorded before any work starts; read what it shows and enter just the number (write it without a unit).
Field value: 0.25
